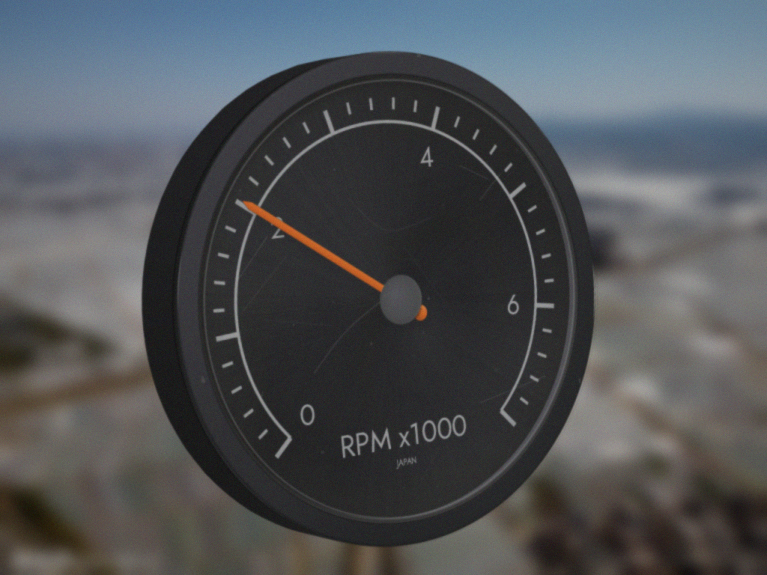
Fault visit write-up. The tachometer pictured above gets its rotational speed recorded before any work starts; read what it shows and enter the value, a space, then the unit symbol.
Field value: 2000 rpm
